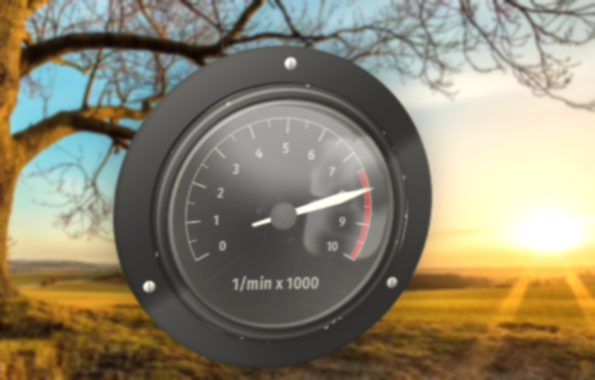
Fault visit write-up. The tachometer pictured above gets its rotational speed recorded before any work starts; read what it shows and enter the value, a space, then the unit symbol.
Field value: 8000 rpm
